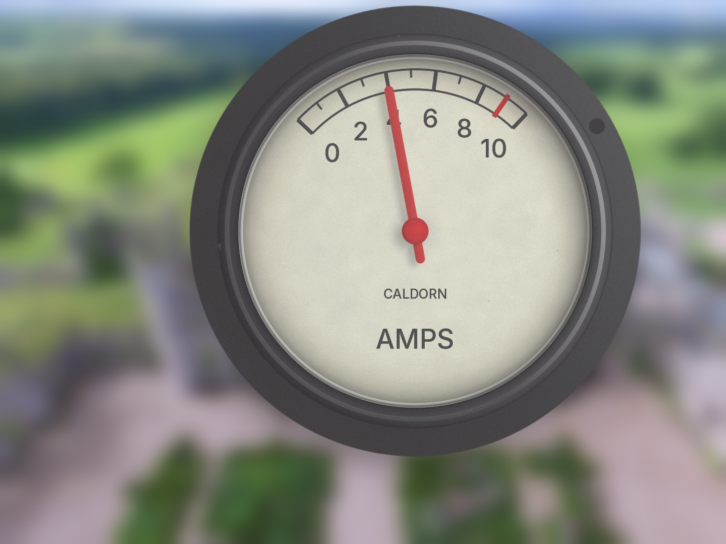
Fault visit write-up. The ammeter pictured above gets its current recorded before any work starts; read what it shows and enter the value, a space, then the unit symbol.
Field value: 4 A
